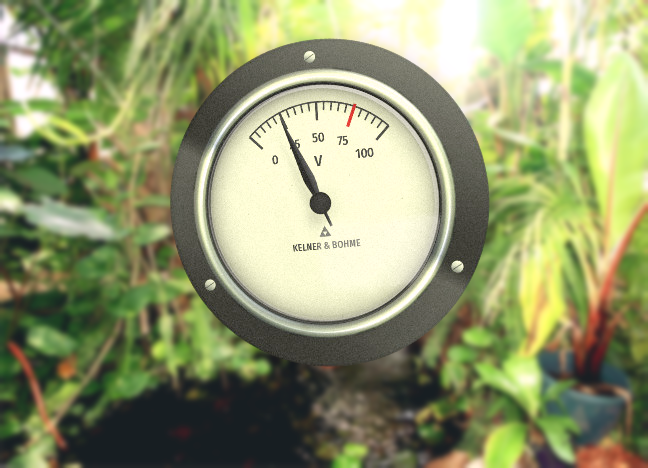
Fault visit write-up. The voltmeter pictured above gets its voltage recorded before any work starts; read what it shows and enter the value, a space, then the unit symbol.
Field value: 25 V
